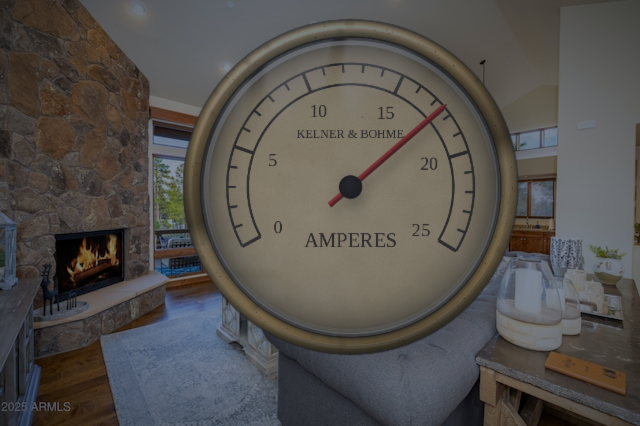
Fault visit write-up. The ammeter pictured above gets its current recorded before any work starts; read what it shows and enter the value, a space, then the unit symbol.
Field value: 17.5 A
